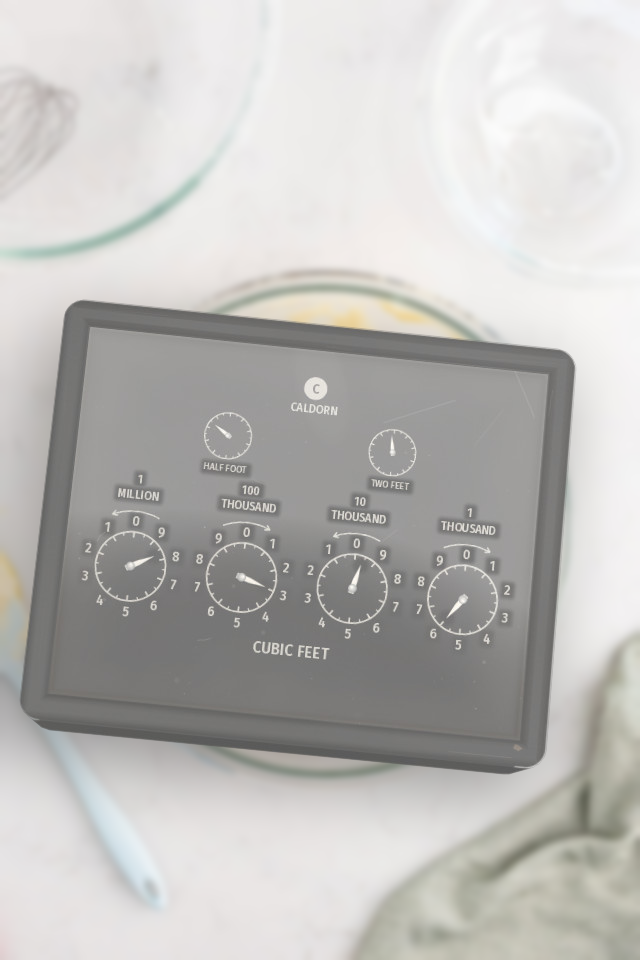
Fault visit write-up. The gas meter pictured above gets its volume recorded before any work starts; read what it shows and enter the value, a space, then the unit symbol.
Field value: 829600 ft³
